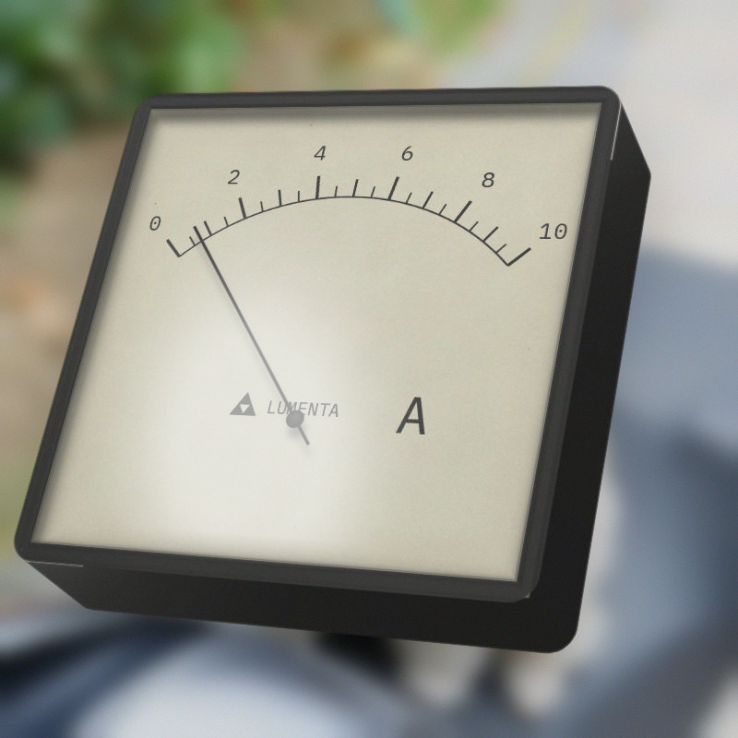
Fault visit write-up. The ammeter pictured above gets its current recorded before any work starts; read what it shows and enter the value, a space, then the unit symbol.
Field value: 0.75 A
